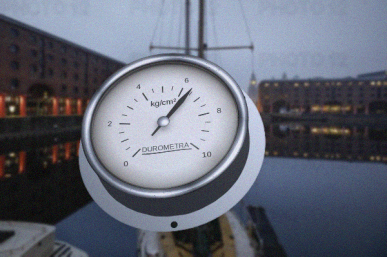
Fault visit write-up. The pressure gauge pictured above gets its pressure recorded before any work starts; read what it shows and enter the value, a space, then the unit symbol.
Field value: 6.5 kg/cm²
